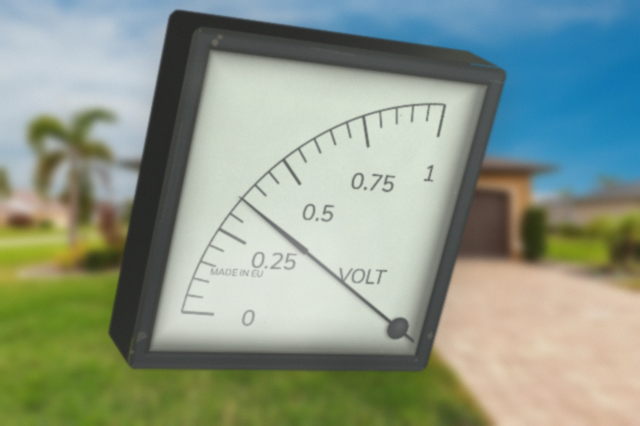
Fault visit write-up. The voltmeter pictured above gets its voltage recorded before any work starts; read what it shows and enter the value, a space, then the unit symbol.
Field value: 0.35 V
